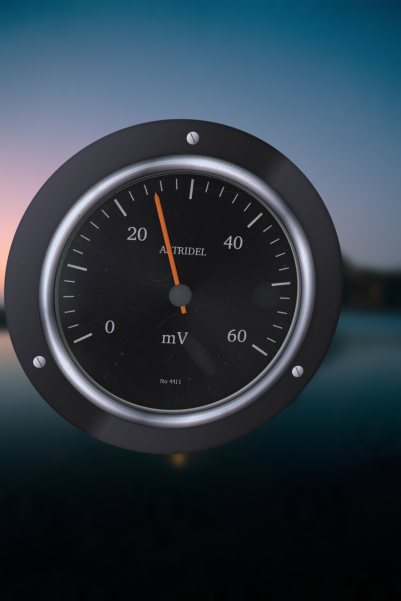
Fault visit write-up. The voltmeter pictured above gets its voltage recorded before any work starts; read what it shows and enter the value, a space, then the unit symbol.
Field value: 25 mV
